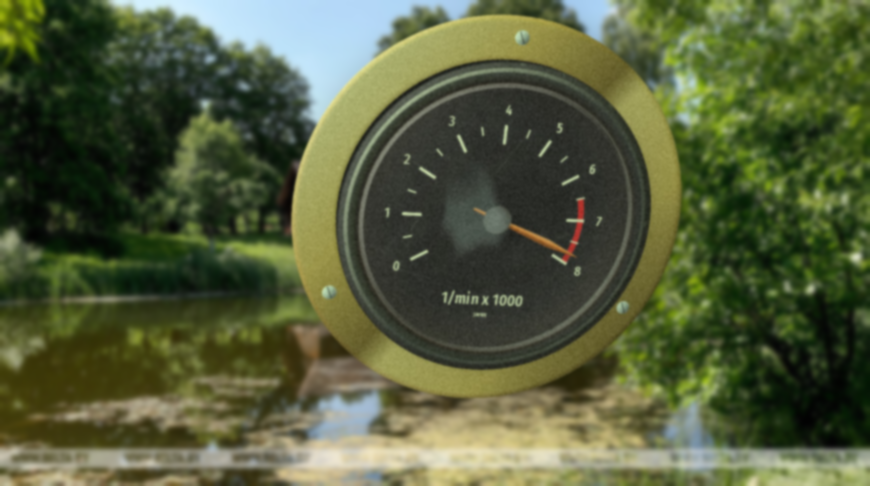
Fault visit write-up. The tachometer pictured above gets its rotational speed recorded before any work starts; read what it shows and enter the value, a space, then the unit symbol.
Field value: 7750 rpm
